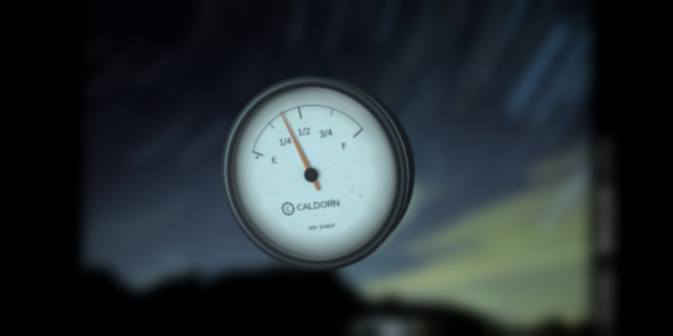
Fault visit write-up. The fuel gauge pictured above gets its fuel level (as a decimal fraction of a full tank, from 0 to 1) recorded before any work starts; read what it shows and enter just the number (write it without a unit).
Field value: 0.375
